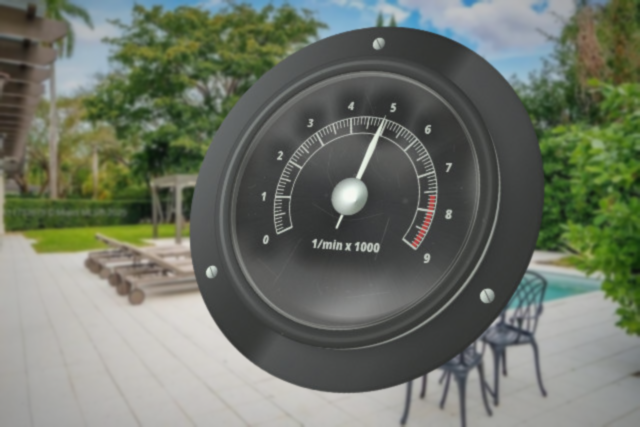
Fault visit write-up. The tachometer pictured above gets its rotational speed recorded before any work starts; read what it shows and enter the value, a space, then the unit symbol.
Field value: 5000 rpm
